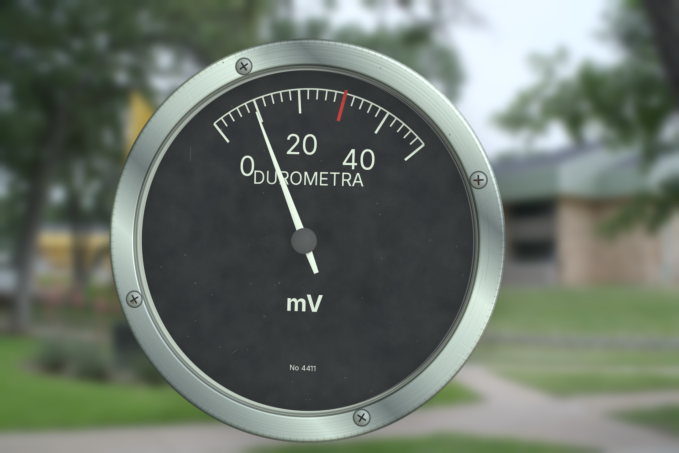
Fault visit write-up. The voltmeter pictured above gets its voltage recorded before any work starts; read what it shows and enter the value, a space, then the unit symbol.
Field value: 10 mV
